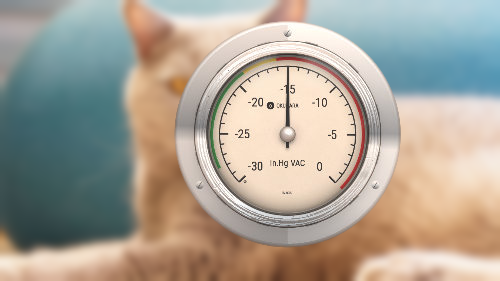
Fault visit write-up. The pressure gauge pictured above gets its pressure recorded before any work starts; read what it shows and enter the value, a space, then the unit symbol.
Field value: -15 inHg
